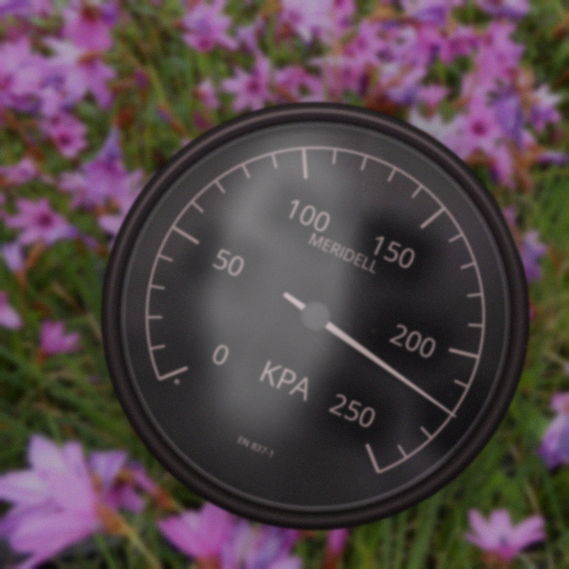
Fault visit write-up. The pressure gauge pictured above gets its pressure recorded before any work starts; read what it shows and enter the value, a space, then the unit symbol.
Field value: 220 kPa
